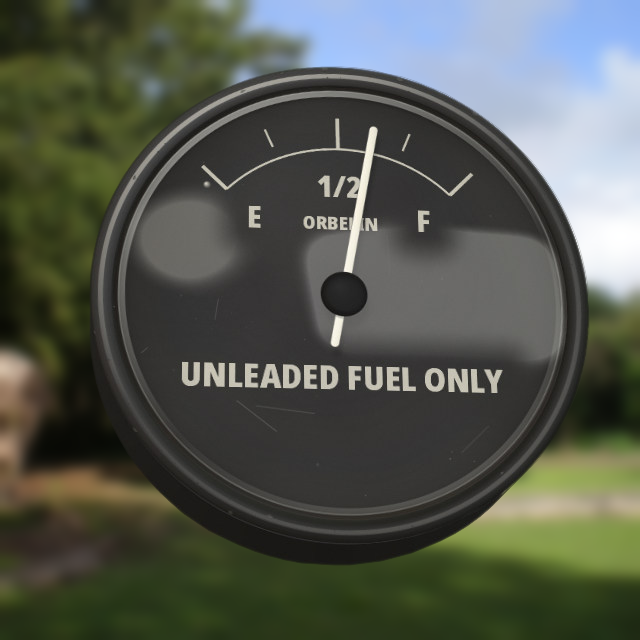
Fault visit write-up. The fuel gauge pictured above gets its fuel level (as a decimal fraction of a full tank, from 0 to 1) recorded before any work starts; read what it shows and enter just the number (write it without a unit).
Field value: 0.625
